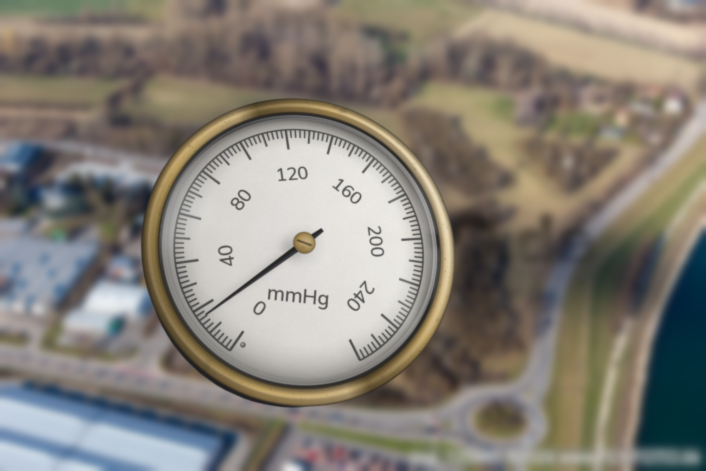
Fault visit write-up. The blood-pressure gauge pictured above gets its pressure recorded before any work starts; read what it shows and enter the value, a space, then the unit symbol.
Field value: 16 mmHg
